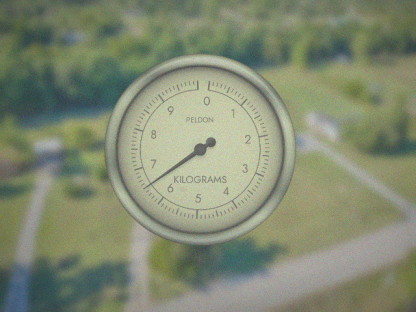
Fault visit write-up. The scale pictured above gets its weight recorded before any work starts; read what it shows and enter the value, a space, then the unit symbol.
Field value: 6.5 kg
